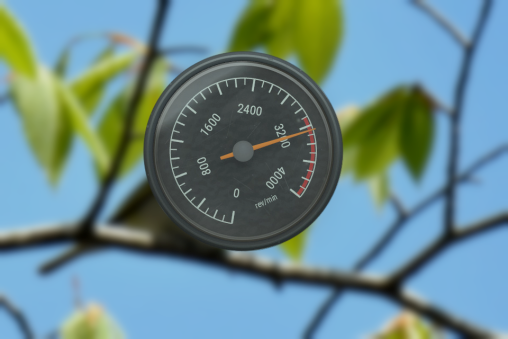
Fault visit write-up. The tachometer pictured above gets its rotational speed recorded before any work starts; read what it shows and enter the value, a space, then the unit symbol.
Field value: 3250 rpm
